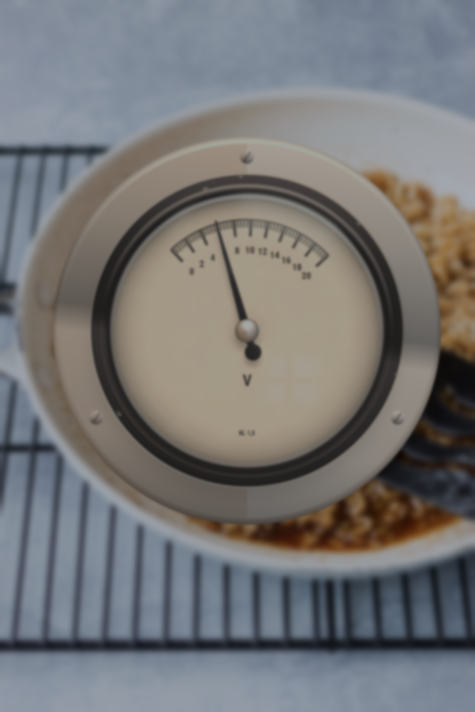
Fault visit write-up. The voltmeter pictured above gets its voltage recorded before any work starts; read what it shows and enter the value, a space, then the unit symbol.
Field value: 6 V
